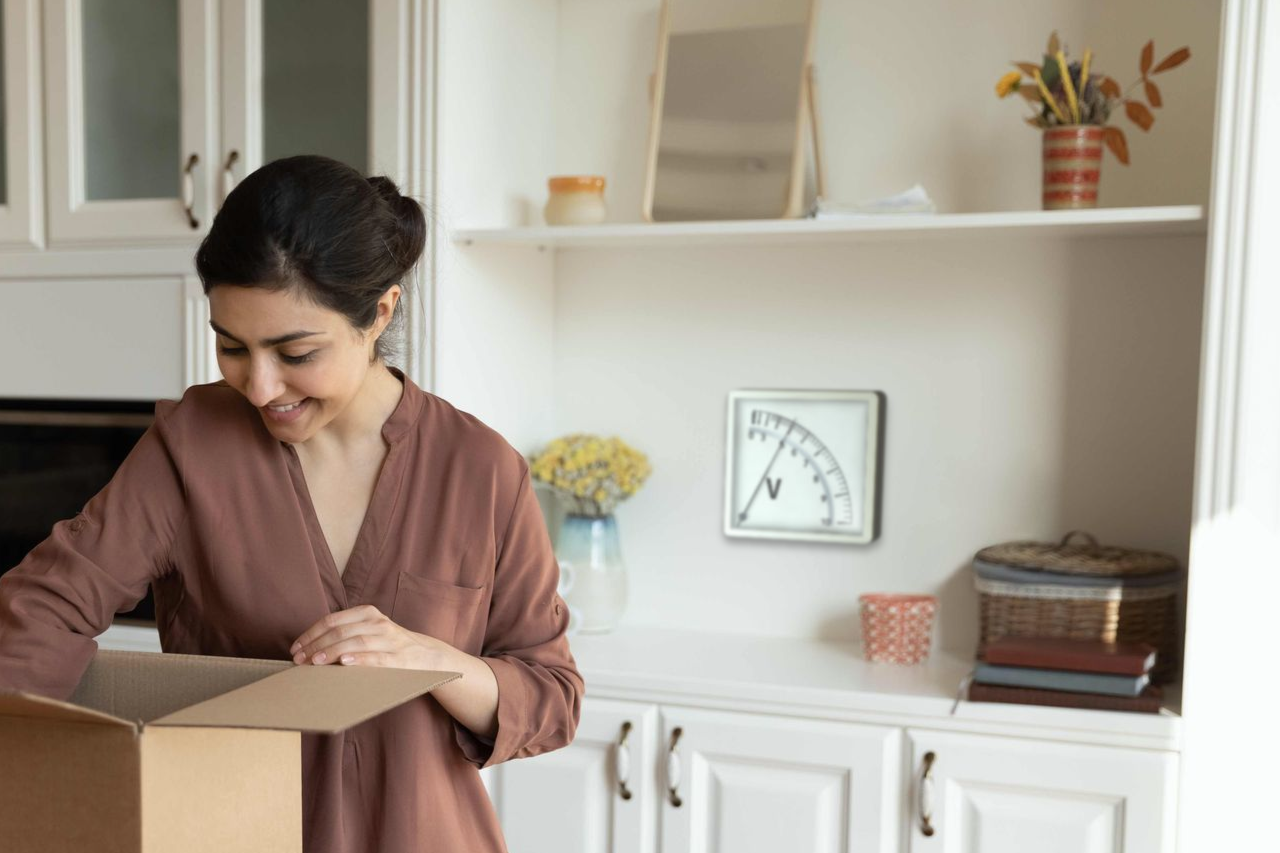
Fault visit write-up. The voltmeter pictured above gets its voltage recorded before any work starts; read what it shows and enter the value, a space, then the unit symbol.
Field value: 5 V
